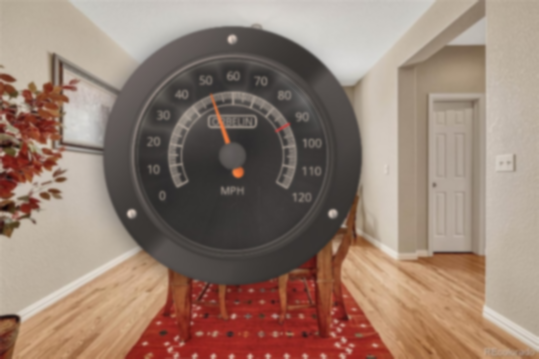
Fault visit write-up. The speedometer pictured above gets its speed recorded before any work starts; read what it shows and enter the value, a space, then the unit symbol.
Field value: 50 mph
